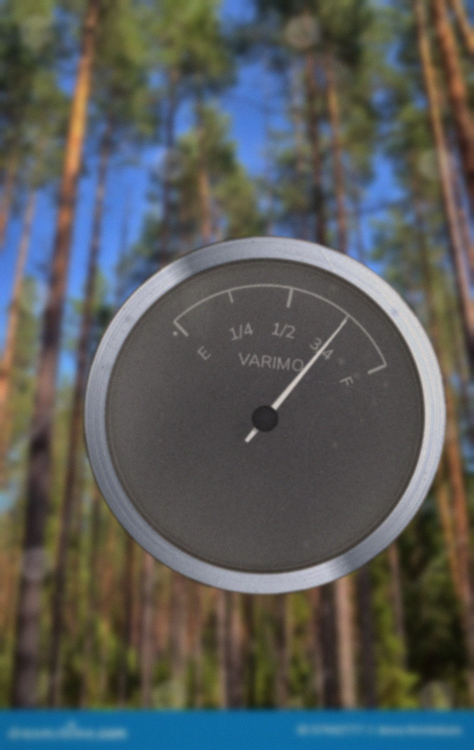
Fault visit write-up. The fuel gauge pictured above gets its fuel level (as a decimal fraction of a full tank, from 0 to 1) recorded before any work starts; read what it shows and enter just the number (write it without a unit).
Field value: 0.75
